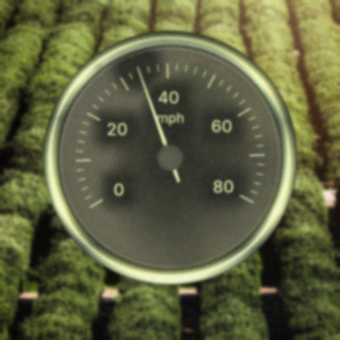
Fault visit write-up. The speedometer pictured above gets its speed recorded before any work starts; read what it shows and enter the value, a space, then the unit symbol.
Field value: 34 mph
